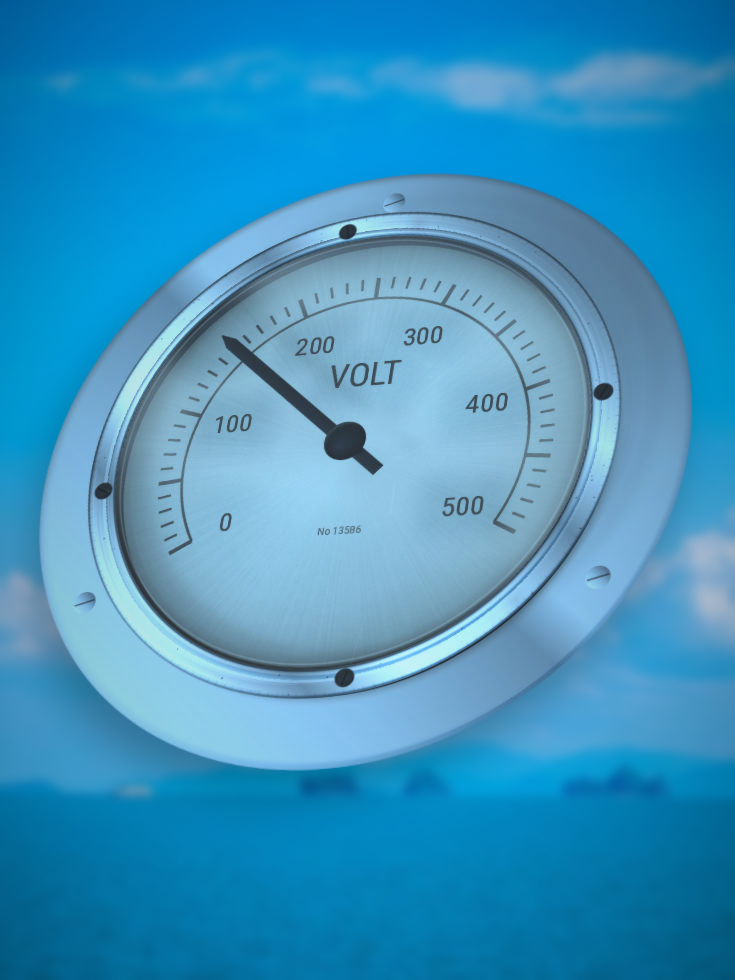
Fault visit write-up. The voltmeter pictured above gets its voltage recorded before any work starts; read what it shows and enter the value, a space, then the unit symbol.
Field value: 150 V
